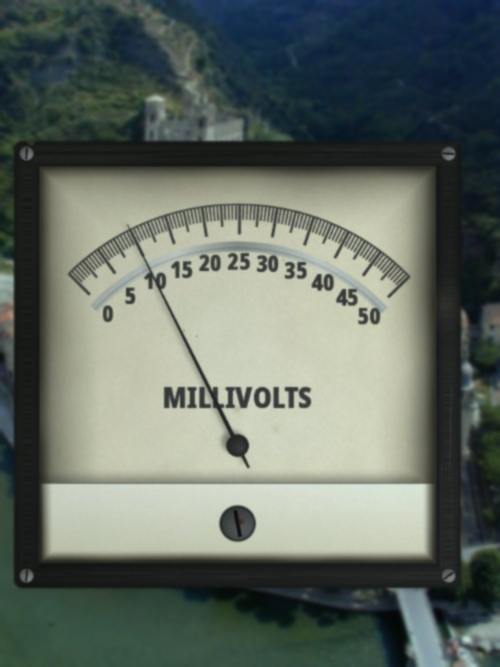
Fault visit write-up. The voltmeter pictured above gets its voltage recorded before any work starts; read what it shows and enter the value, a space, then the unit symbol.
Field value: 10 mV
